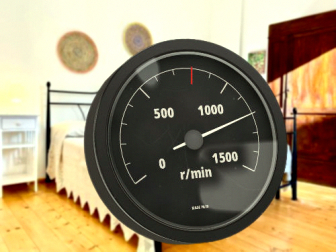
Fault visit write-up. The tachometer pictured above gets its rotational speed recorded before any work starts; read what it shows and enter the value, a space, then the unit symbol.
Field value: 1200 rpm
